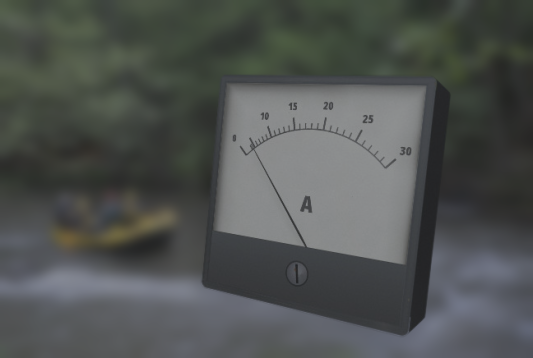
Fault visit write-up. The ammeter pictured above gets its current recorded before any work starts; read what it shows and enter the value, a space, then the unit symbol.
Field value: 5 A
